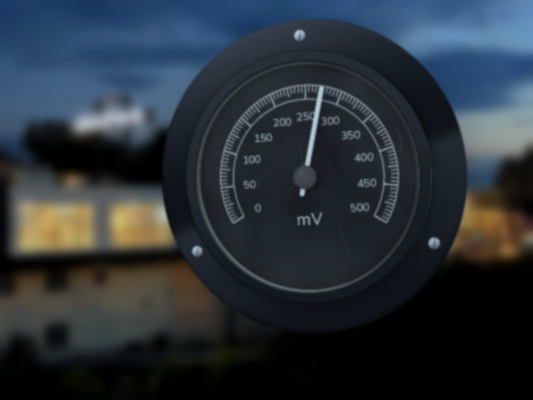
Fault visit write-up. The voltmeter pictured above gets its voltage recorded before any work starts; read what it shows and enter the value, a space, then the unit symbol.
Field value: 275 mV
